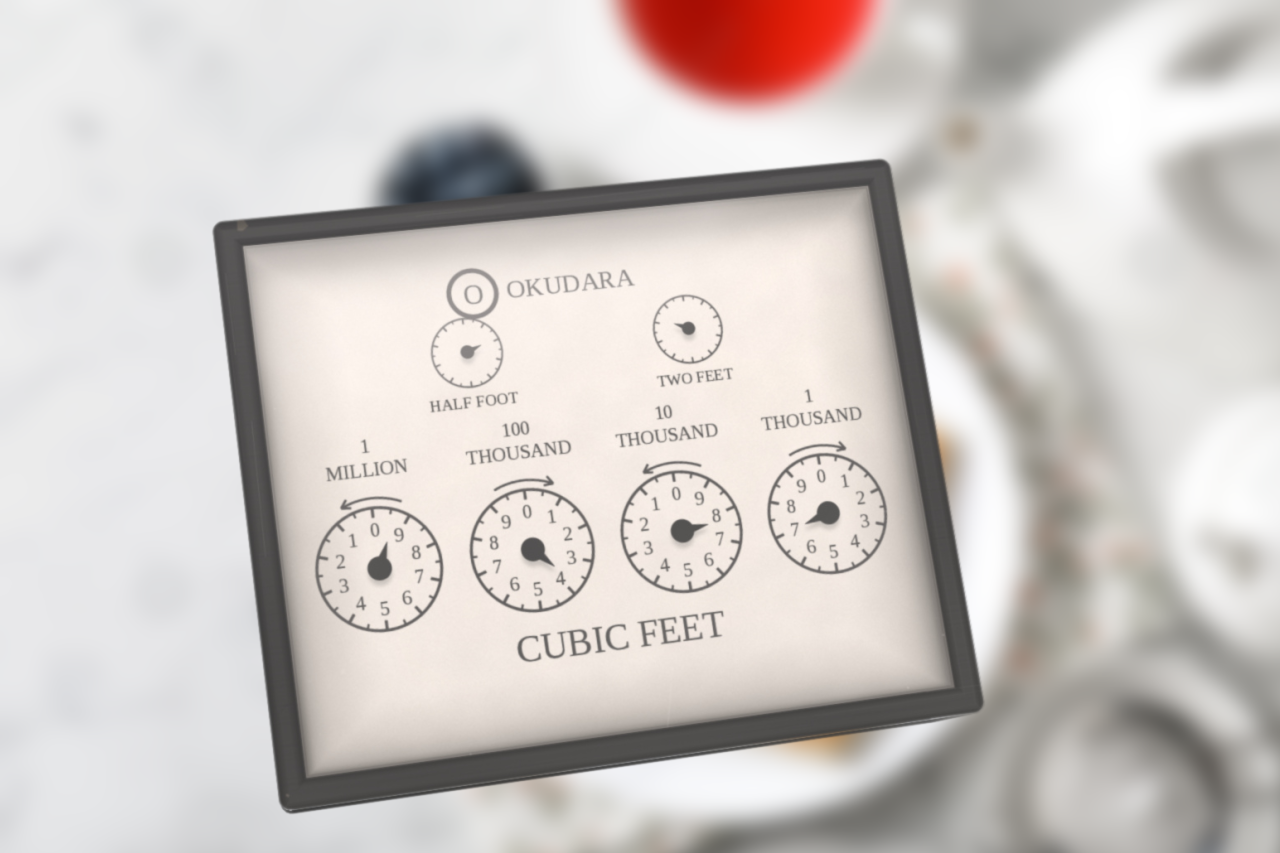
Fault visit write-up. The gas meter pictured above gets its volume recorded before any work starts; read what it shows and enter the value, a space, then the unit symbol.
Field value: 937700 ft³
